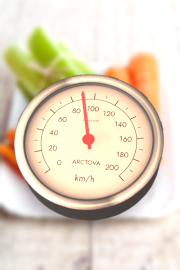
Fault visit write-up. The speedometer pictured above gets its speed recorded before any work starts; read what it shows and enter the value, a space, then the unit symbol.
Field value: 90 km/h
